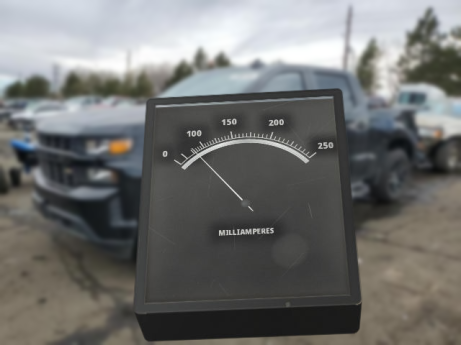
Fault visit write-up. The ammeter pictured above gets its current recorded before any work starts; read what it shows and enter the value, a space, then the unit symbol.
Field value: 75 mA
